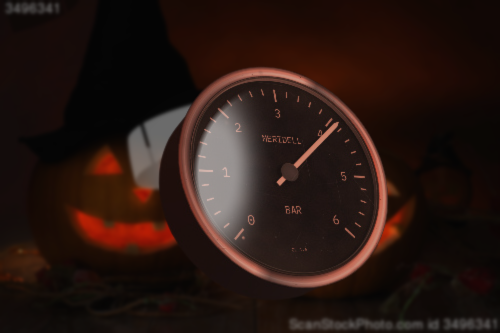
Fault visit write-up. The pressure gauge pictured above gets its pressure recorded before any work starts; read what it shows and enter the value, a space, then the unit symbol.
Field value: 4.1 bar
